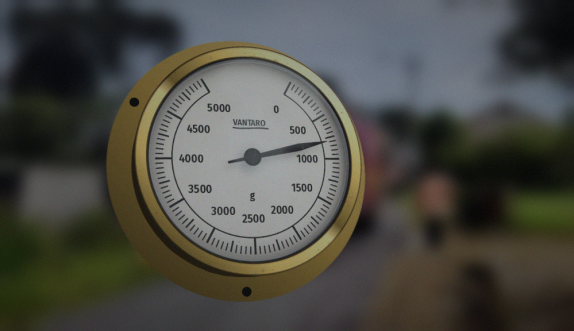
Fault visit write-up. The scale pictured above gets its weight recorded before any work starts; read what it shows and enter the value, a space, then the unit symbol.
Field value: 800 g
